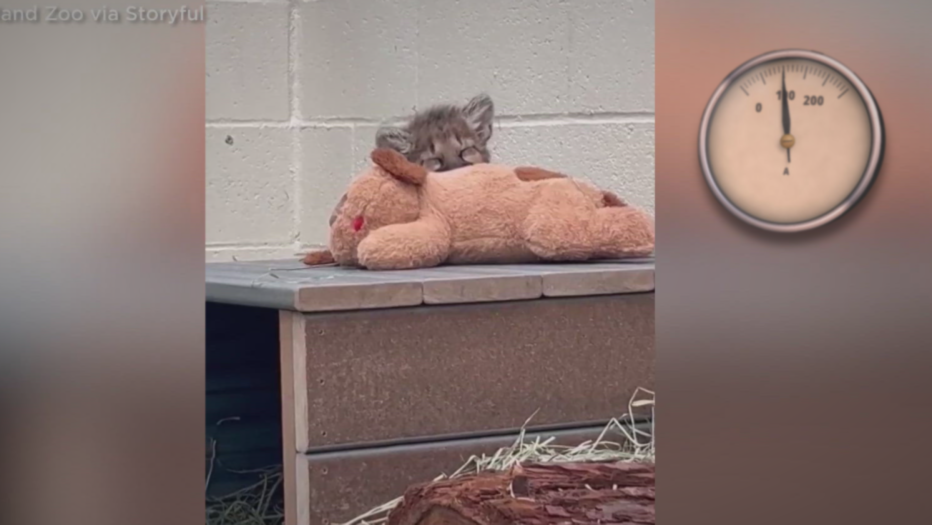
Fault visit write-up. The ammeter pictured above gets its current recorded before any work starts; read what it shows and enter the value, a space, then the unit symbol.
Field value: 100 A
